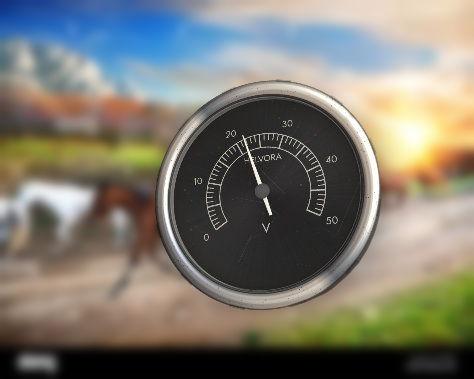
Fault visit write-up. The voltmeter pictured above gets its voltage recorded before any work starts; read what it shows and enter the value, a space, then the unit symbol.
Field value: 22 V
